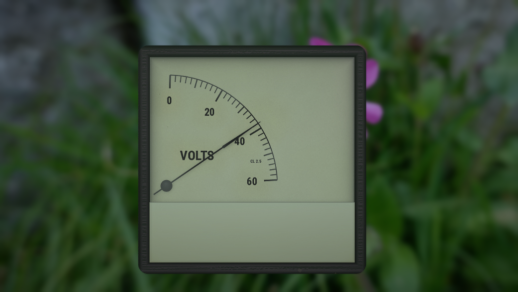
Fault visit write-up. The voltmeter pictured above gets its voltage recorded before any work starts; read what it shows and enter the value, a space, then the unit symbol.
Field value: 38 V
